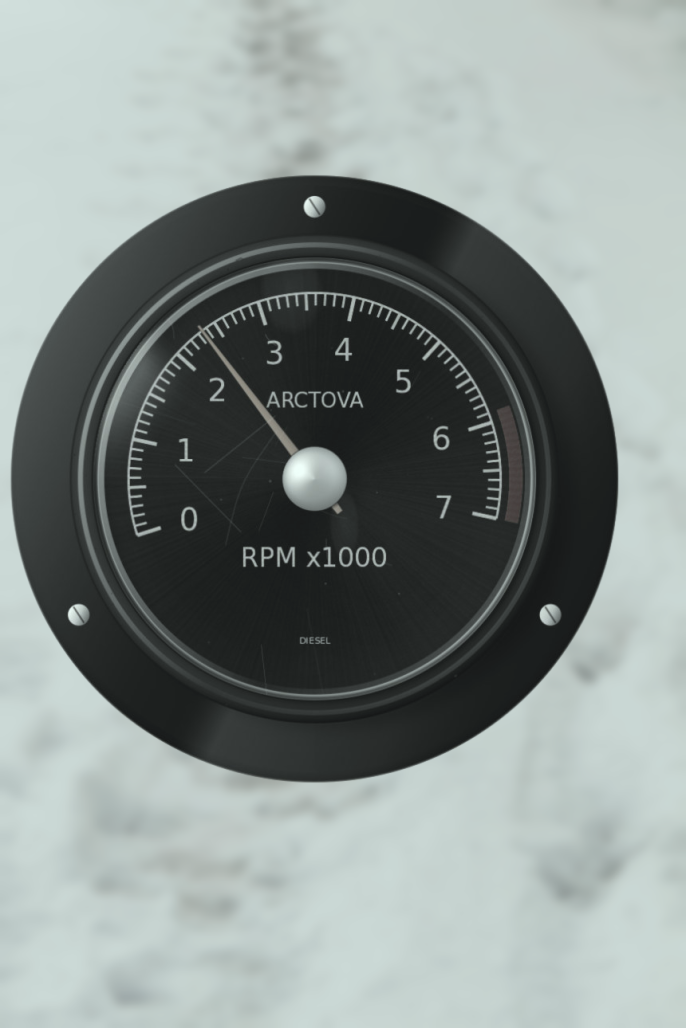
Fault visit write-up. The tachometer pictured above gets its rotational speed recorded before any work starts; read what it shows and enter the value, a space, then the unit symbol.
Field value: 2350 rpm
